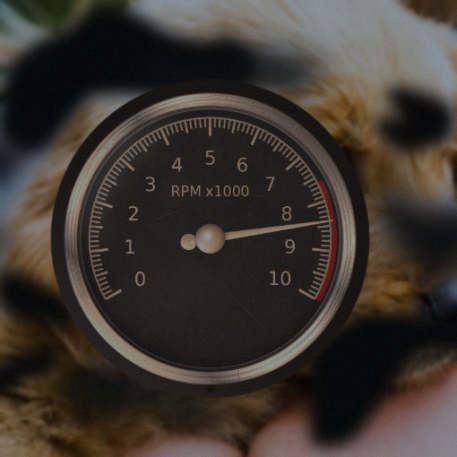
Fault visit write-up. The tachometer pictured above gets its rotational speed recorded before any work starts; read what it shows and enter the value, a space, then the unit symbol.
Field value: 8400 rpm
